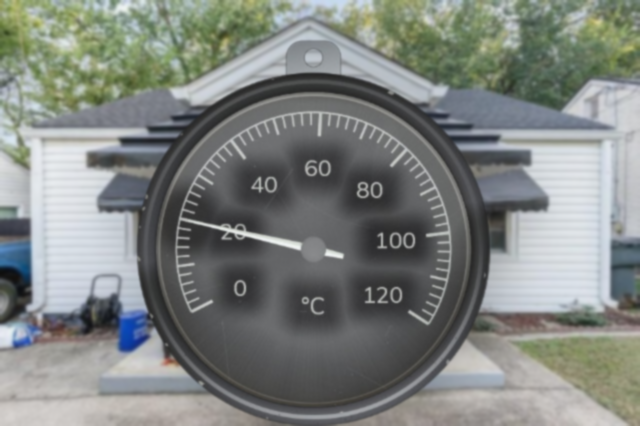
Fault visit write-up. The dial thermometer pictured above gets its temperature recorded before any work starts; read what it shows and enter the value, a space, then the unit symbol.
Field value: 20 °C
